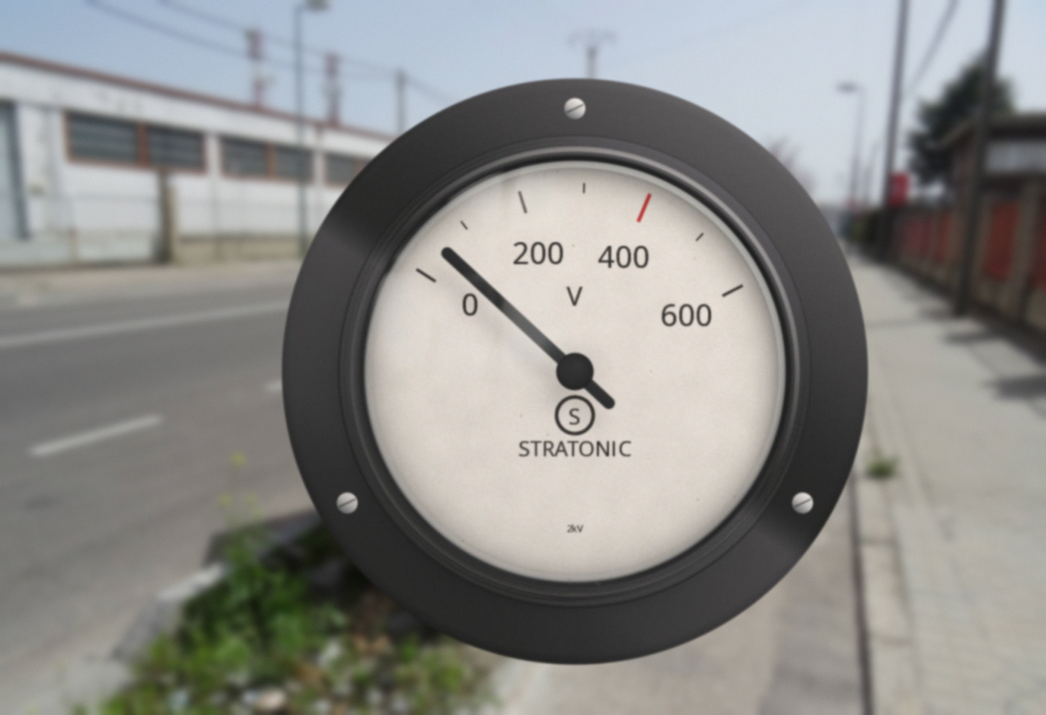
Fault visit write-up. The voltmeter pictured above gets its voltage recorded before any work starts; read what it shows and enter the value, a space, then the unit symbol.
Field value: 50 V
